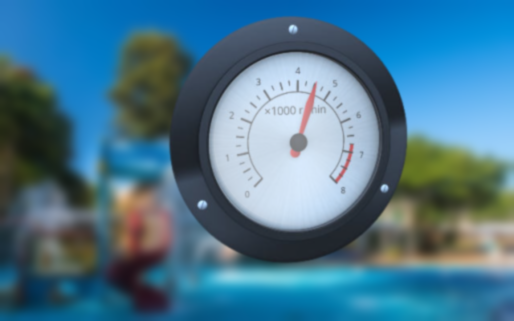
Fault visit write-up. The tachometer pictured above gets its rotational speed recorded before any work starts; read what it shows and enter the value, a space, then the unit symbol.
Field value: 4500 rpm
